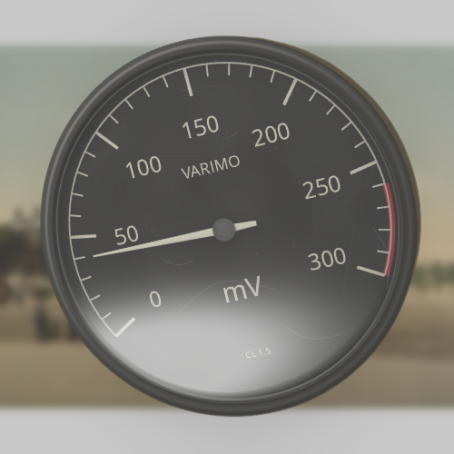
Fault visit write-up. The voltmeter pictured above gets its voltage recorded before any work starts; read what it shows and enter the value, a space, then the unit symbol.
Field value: 40 mV
